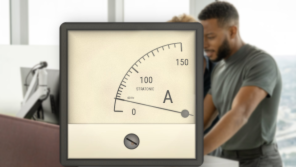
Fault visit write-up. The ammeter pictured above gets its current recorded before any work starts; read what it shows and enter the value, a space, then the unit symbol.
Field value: 50 A
